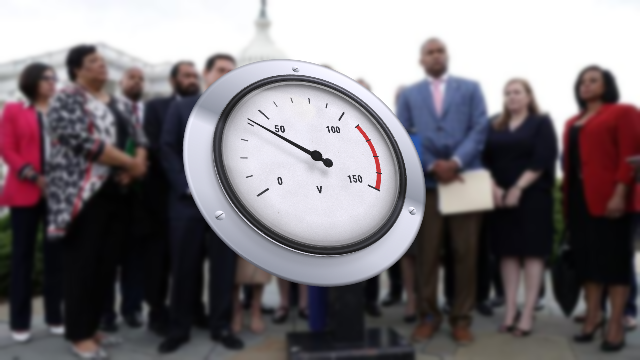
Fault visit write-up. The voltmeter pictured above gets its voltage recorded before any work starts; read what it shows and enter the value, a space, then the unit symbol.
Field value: 40 V
